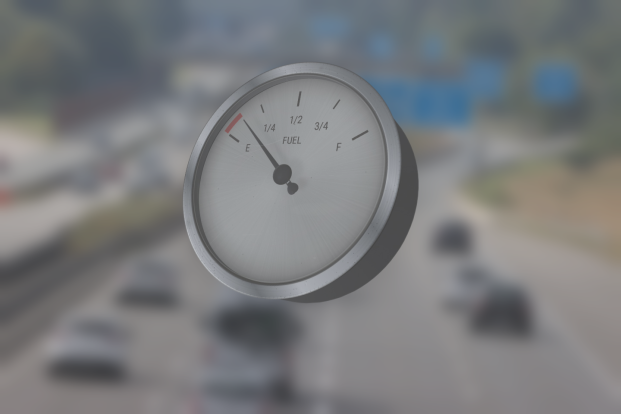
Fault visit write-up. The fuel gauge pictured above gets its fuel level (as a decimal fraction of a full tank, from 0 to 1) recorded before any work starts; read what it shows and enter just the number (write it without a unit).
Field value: 0.125
